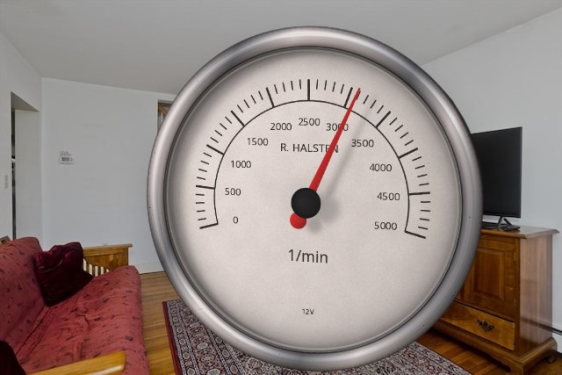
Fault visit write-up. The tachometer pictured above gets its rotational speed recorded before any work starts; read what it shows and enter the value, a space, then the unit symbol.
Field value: 3100 rpm
